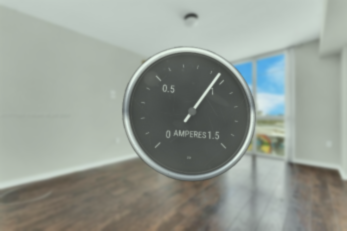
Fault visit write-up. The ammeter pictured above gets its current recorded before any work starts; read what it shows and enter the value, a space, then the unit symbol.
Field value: 0.95 A
